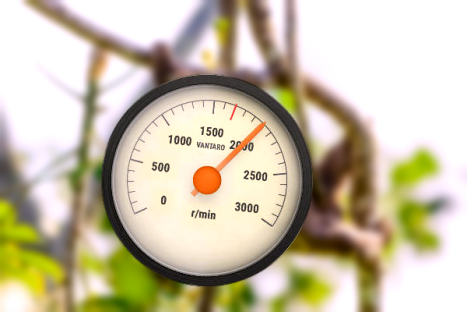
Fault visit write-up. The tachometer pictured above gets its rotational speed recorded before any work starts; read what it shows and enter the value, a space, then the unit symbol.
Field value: 2000 rpm
